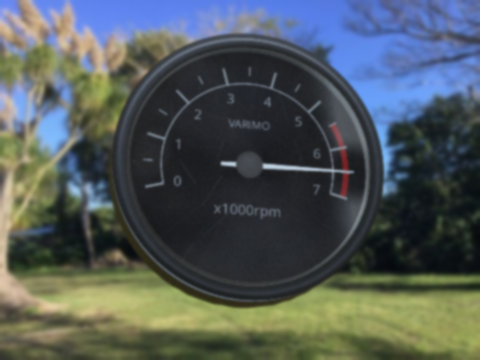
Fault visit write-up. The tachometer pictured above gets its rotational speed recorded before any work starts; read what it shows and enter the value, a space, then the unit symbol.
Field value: 6500 rpm
